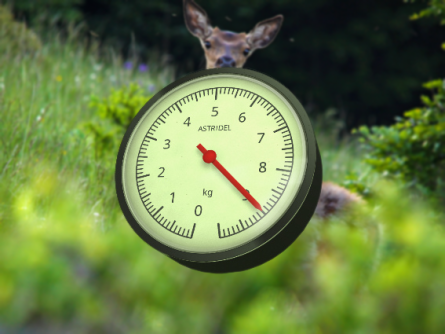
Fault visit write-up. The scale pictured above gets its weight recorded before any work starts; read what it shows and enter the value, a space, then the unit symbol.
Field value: 9 kg
